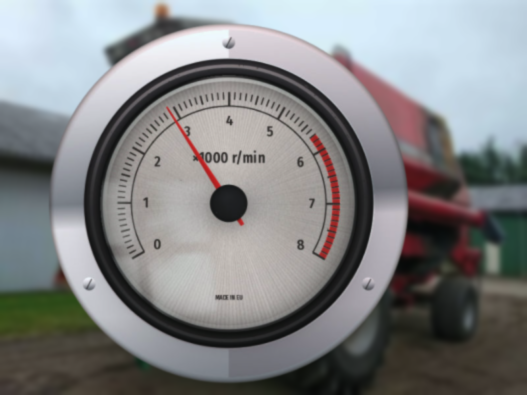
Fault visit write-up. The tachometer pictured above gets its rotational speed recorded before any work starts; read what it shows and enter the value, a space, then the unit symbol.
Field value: 2900 rpm
